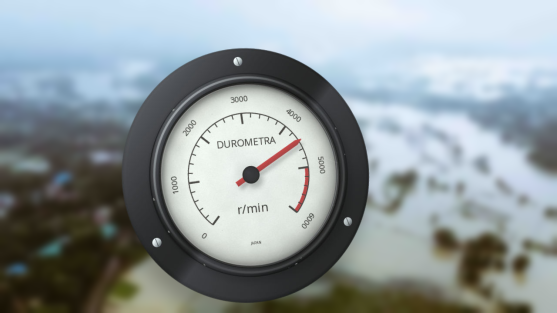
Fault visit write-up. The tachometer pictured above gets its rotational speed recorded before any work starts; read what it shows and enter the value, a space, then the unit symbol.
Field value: 4400 rpm
